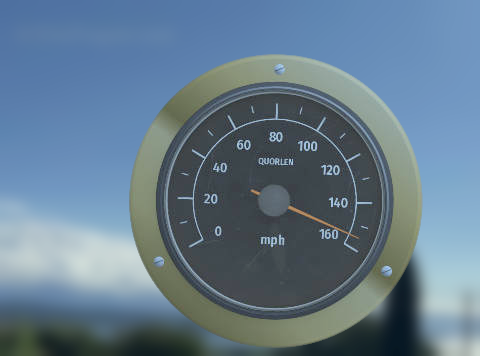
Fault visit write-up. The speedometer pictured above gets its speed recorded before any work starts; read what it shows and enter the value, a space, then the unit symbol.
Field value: 155 mph
